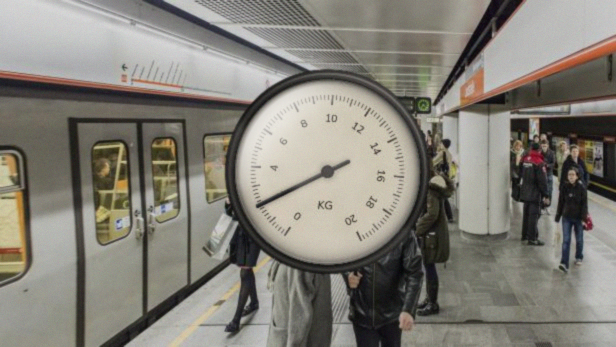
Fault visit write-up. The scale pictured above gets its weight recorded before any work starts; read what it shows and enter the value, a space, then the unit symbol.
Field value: 2 kg
